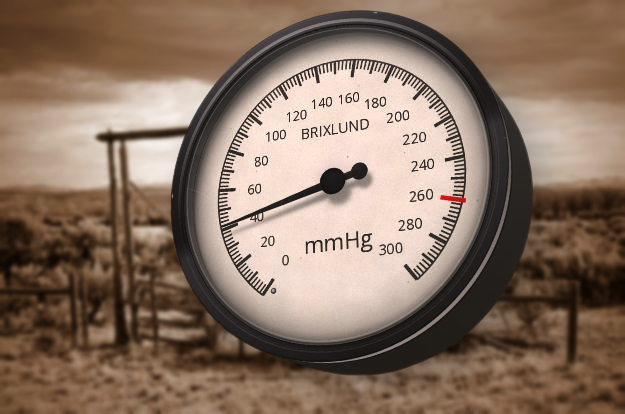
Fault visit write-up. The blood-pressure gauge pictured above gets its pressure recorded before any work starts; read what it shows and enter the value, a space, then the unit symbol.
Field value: 40 mmHg
